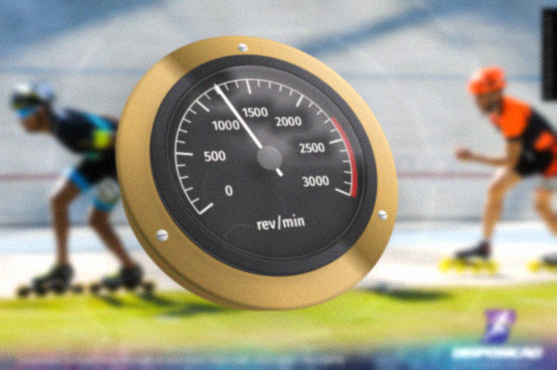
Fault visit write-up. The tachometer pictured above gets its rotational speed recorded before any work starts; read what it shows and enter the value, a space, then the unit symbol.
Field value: 1200 rpm
